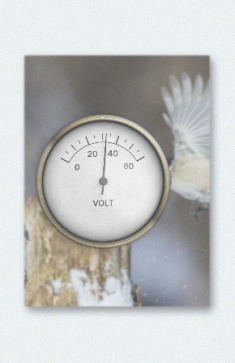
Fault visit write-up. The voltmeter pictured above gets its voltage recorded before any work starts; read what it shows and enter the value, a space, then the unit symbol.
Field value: 32.5 V
